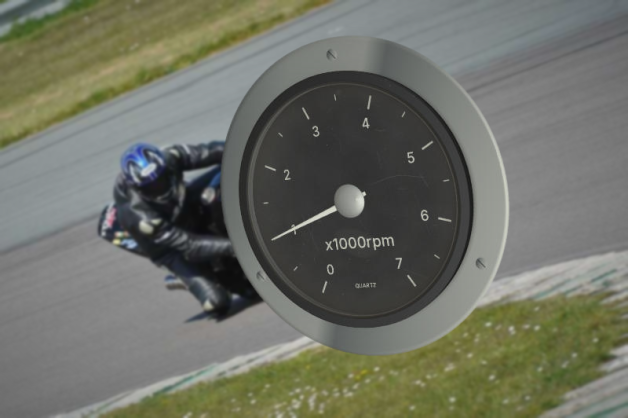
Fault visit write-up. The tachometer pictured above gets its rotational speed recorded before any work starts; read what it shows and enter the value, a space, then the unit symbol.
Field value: 1000 rpm
